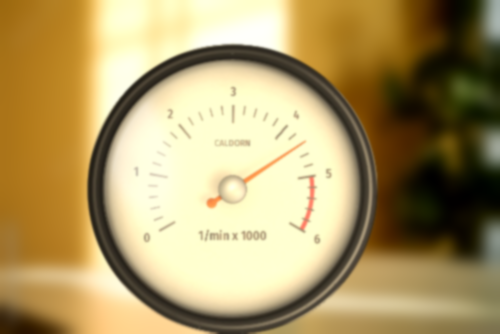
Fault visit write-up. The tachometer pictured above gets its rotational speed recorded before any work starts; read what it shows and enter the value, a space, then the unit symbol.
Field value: 4400 rpm
